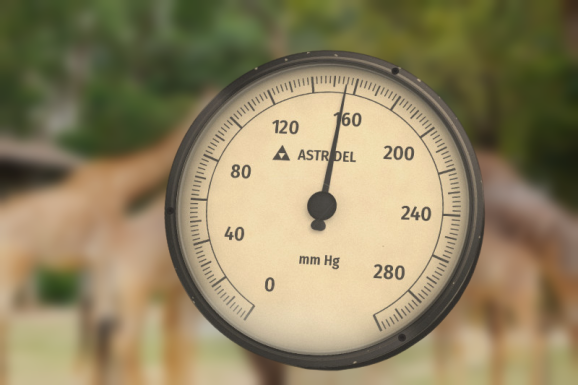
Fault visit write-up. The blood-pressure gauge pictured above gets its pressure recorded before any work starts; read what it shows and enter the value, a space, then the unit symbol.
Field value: 156 mmHg
